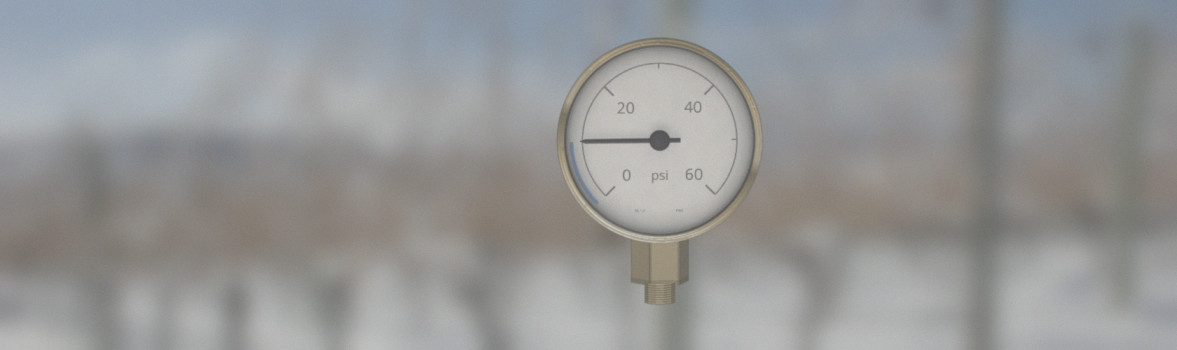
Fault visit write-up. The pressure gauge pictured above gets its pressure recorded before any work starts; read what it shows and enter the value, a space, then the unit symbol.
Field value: 10 psi
